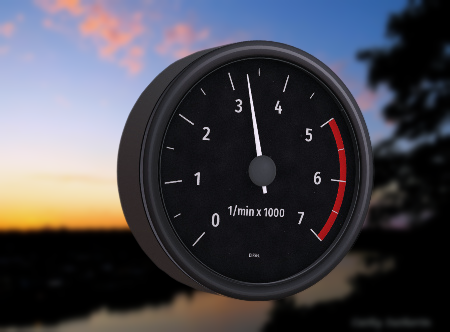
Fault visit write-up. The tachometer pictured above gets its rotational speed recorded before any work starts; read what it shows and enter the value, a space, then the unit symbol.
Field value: 3250 rpm
